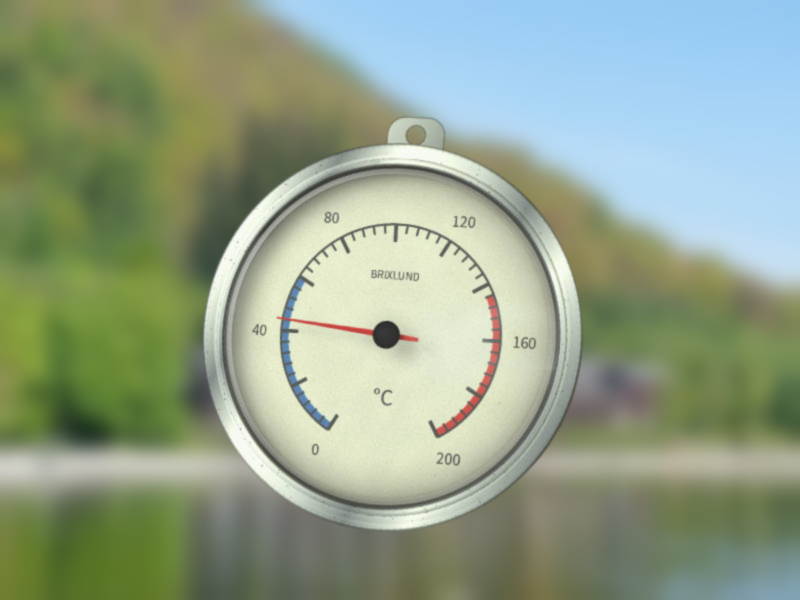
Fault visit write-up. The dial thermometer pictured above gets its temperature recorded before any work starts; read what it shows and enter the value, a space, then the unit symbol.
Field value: 44 °C
